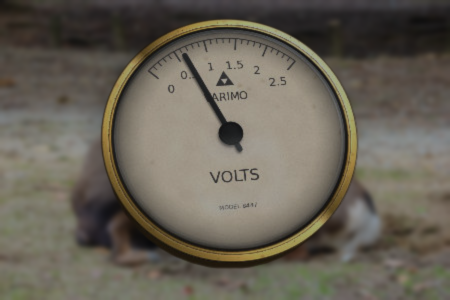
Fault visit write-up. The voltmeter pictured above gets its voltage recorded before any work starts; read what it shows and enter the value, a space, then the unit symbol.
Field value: 0.6 V
